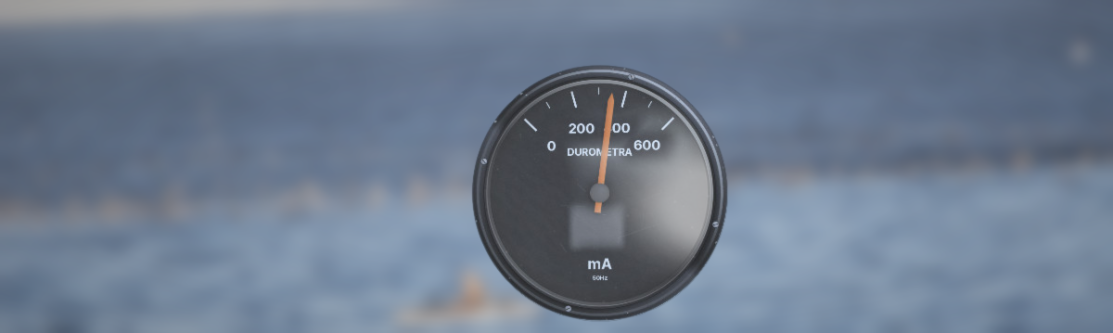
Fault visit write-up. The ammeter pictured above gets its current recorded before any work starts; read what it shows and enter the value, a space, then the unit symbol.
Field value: 350 mA
